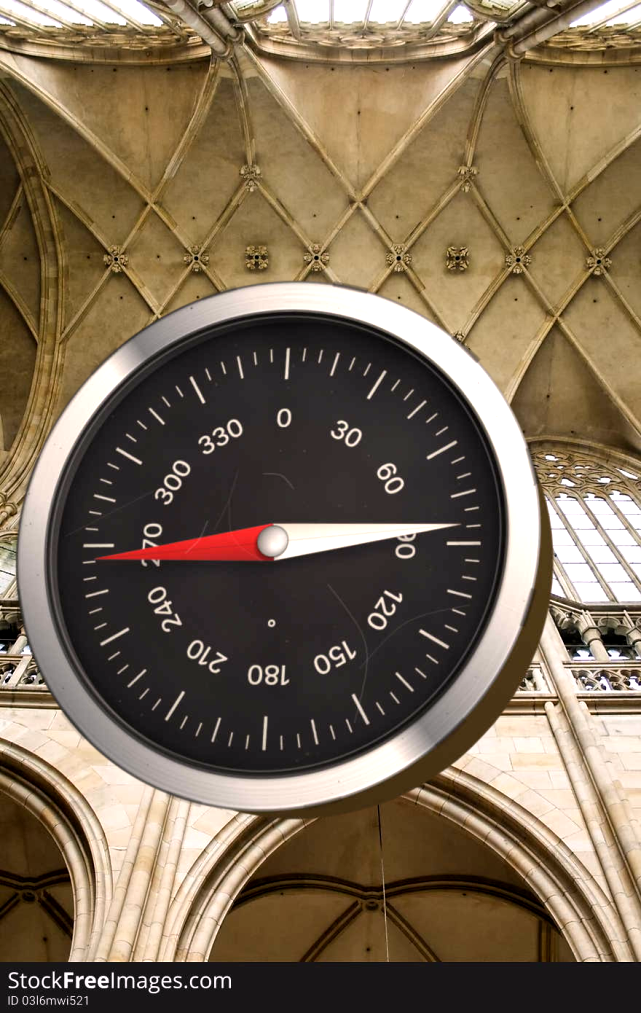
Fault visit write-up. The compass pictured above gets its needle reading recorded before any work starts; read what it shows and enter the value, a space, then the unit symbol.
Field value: 265 °
